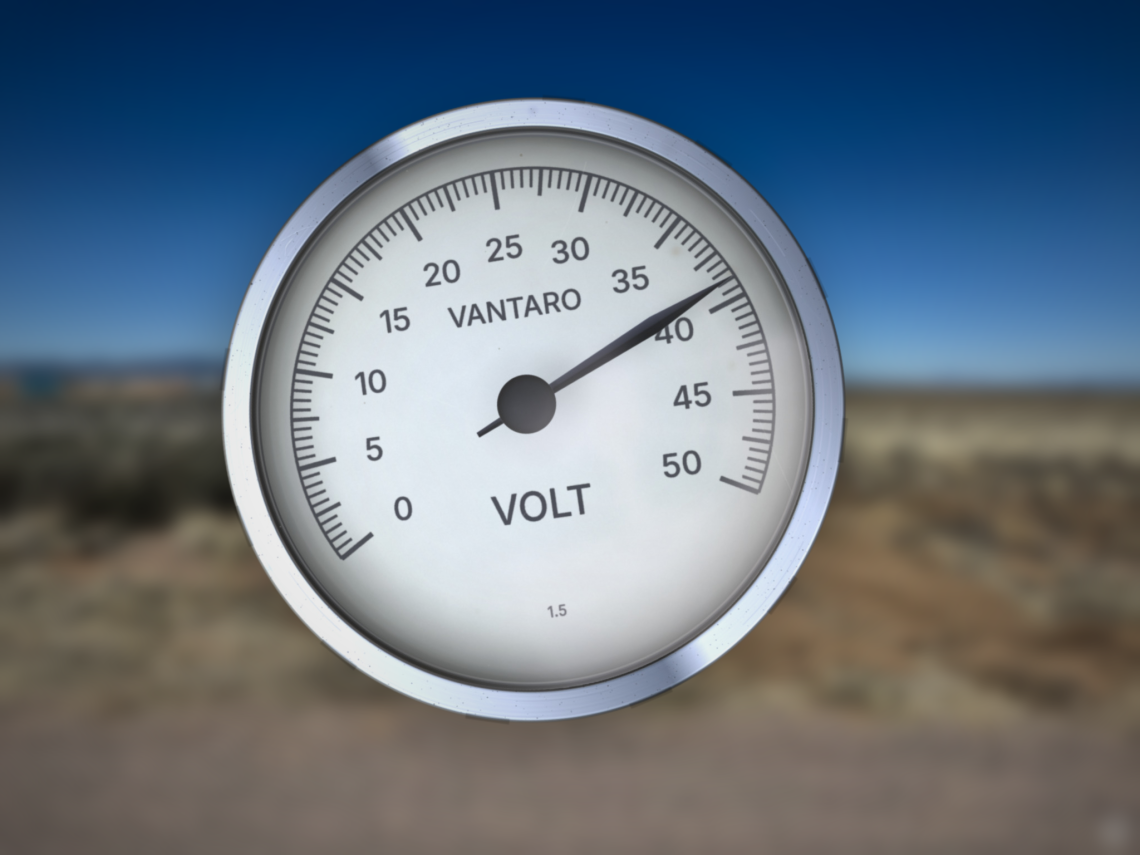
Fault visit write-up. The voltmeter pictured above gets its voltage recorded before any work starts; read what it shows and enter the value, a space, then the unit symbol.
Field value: 39 V
